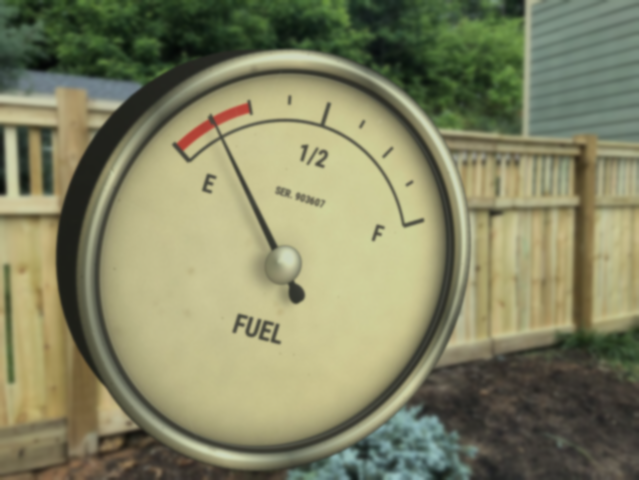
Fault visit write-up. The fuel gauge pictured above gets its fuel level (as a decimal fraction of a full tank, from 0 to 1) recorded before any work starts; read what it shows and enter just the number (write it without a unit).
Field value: 0.125
